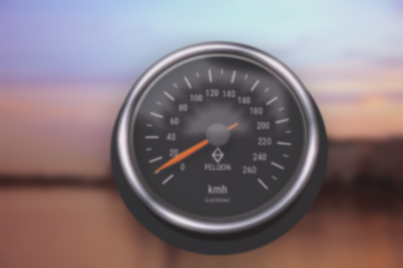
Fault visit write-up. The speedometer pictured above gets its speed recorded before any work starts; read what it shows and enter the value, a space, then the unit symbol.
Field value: 10 km/h
